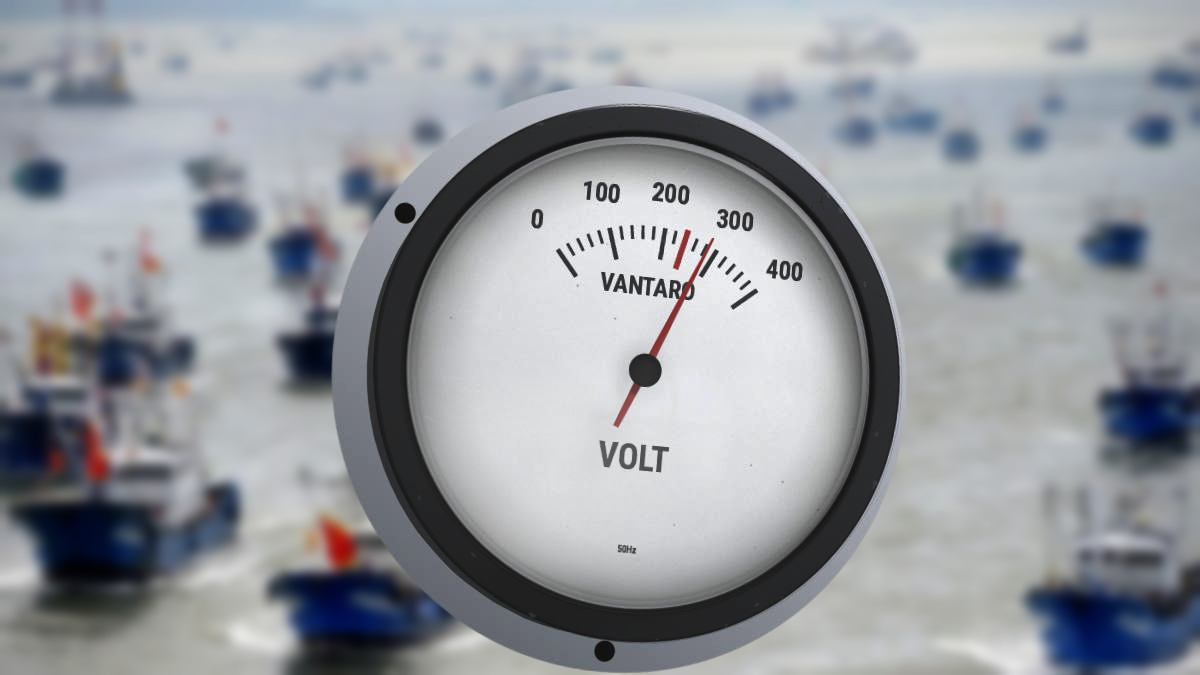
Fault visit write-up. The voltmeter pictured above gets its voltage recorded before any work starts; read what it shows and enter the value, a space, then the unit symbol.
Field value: 280 V
